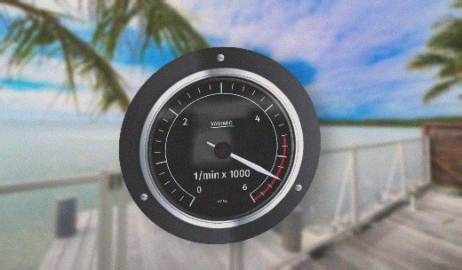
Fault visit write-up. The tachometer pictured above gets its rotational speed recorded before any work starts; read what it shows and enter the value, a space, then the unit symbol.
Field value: 5400 rpm
